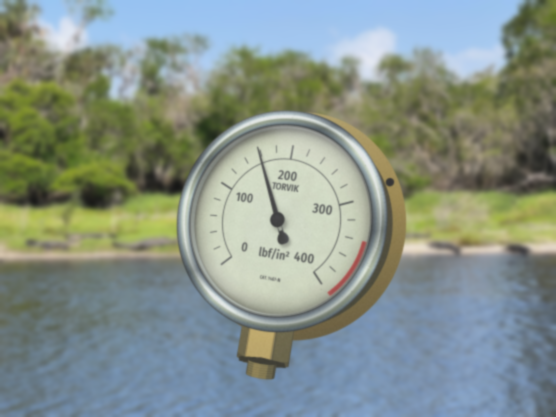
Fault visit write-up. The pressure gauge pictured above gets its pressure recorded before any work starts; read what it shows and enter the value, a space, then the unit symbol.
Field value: 160 psi
